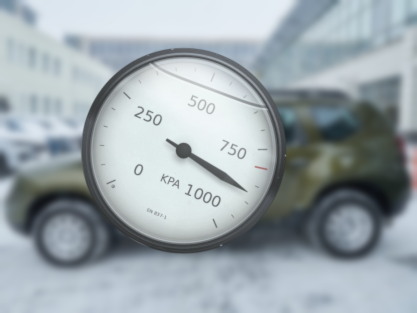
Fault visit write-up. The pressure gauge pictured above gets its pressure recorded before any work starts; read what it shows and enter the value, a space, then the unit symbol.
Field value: 875 kPa
